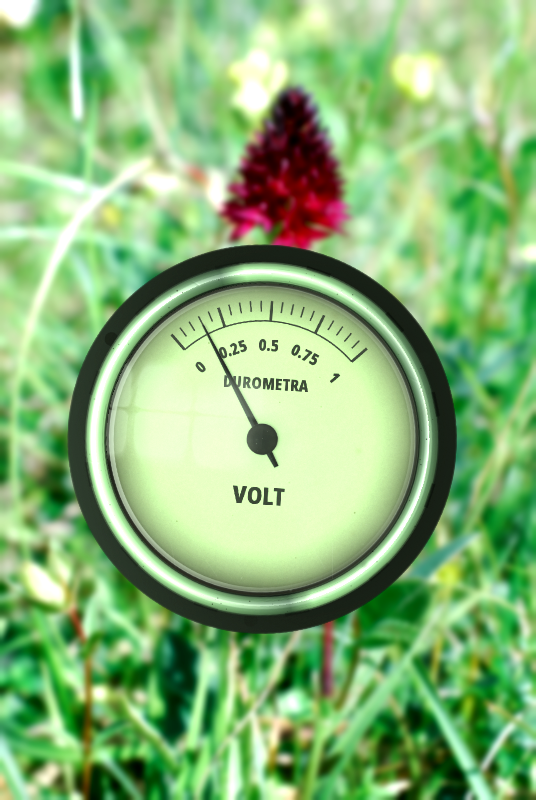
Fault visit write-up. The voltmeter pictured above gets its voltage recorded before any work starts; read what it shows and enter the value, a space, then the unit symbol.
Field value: 0.15 V
